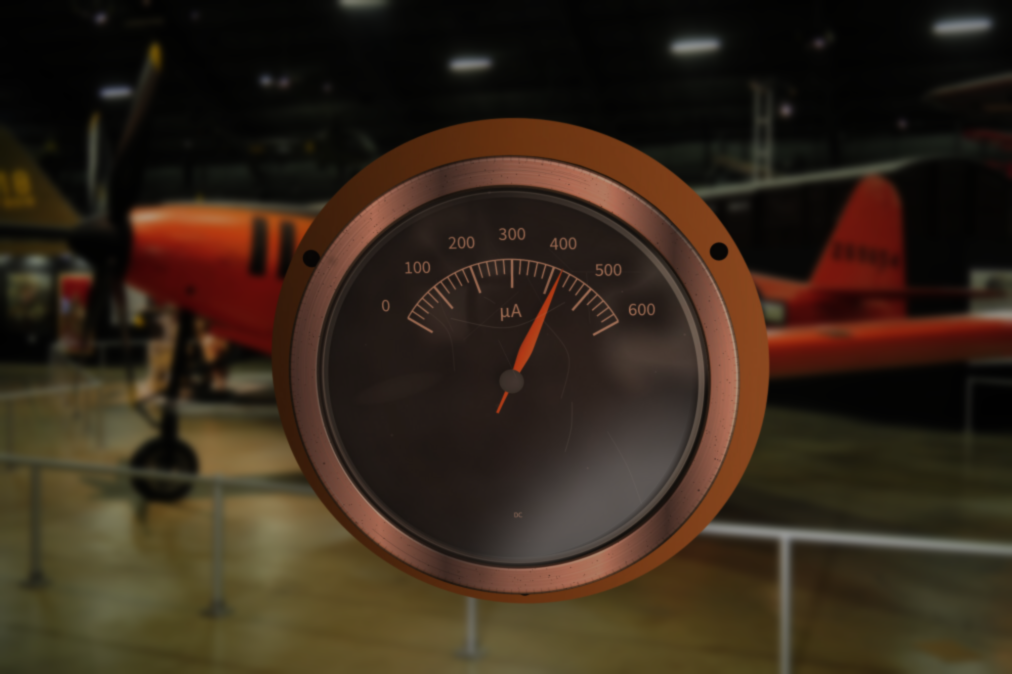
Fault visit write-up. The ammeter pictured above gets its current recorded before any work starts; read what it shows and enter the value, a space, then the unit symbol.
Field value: 420 µA
